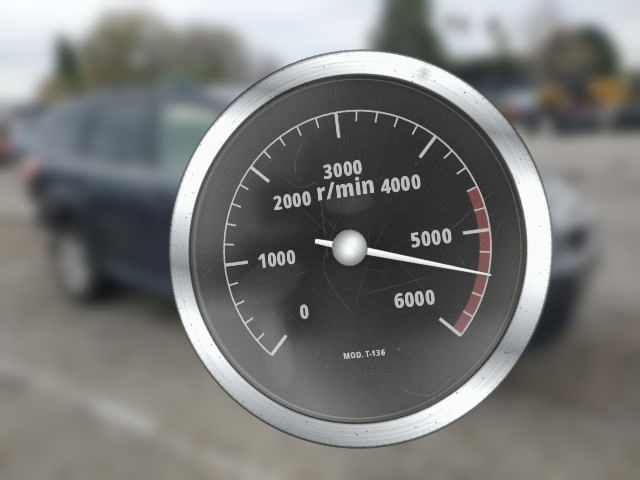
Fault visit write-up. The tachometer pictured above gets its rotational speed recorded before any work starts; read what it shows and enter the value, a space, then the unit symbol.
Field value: 5400 rpm
